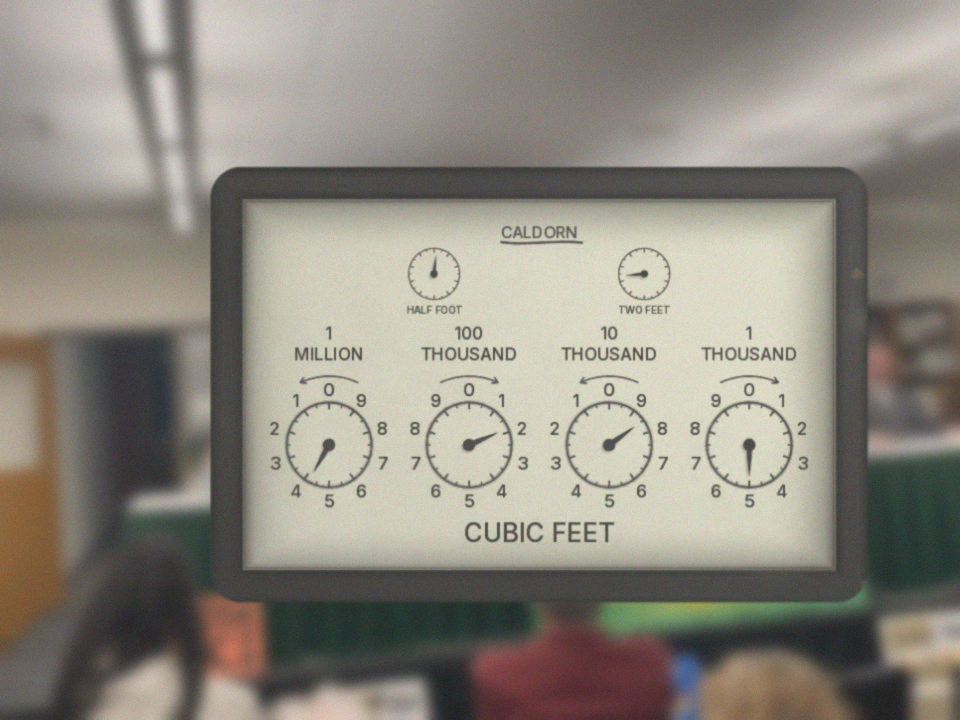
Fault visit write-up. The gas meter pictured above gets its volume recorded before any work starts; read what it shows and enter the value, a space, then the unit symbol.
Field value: 418500 ft³
